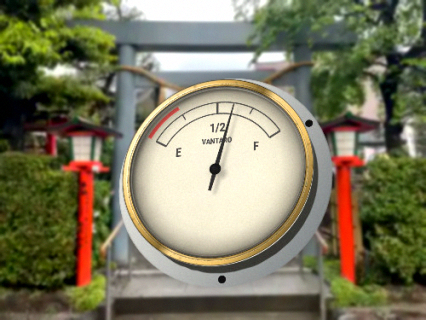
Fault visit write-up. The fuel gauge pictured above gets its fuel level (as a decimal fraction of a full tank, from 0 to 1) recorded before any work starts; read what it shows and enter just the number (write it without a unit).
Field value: 0.625
